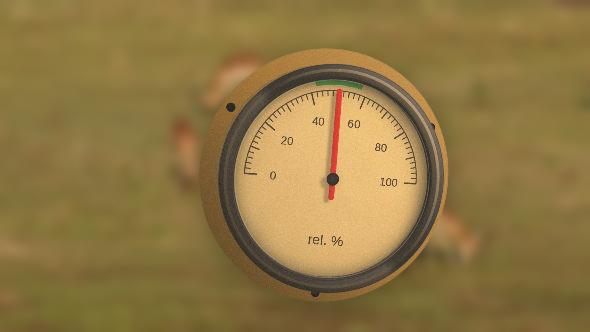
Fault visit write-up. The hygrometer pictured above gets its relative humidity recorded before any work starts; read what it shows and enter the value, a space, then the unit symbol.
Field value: 50 %
